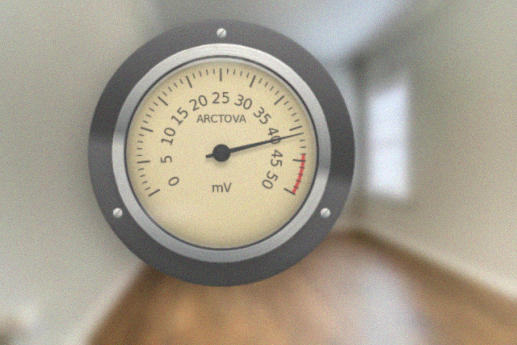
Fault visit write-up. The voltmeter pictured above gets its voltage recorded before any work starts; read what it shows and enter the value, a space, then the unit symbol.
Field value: 41 mV
